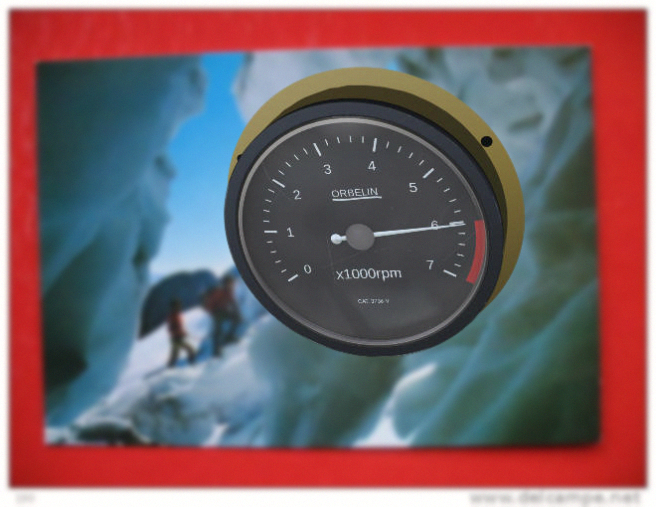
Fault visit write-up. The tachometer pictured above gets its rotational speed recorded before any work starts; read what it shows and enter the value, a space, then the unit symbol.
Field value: 6000 rpm
